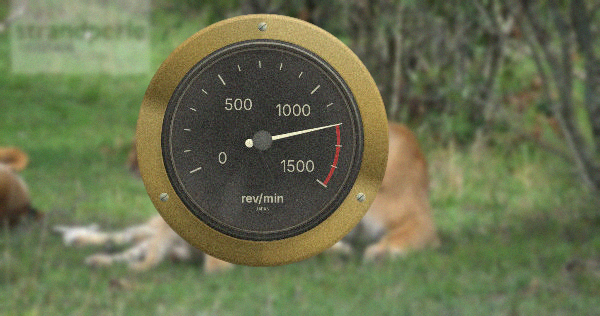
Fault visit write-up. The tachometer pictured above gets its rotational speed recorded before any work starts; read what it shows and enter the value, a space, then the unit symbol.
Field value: 1200 rpm
